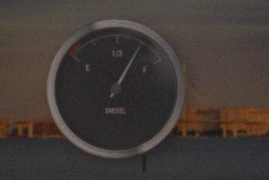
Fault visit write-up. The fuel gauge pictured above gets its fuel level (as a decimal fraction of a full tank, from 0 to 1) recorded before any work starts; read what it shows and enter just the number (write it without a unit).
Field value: 0.75
